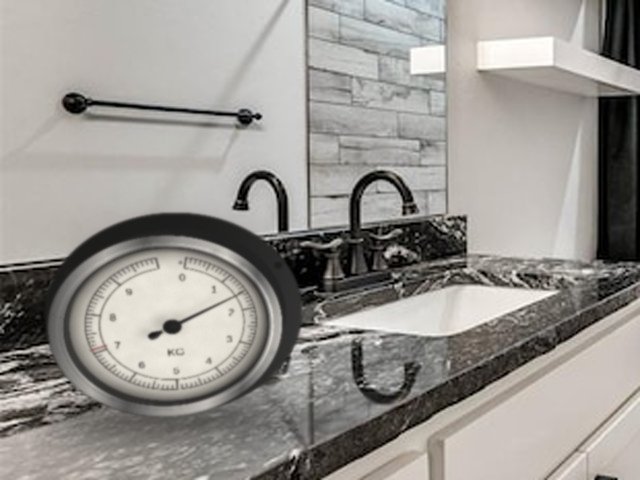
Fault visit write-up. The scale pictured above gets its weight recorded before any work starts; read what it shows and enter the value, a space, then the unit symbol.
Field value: 1.5 kg
